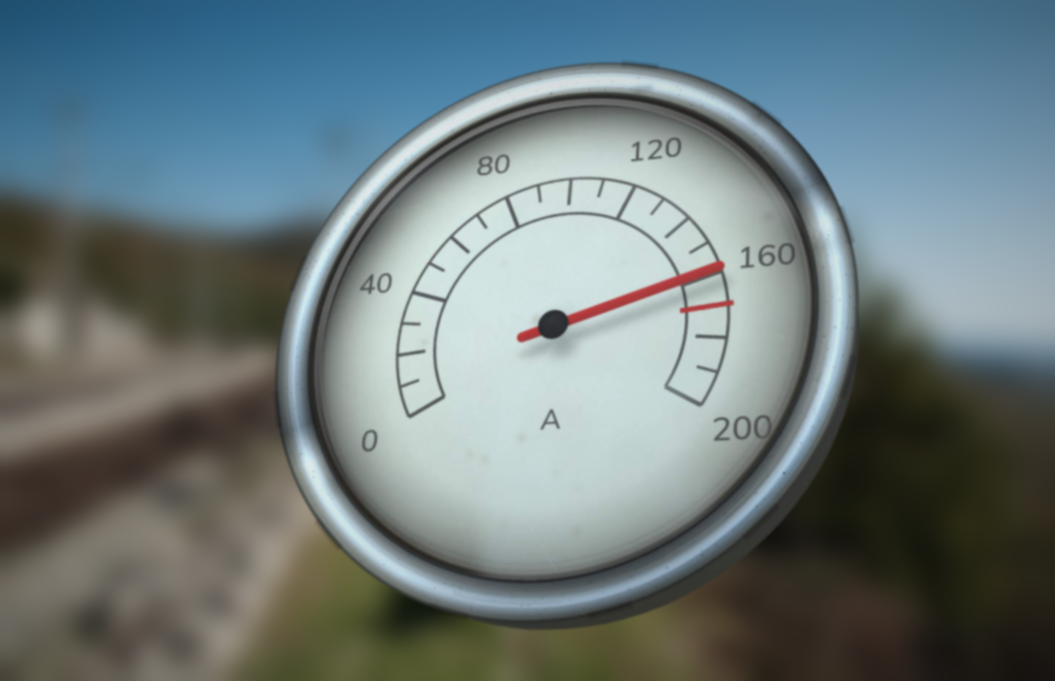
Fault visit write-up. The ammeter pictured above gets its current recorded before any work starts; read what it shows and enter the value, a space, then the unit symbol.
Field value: 160 A
